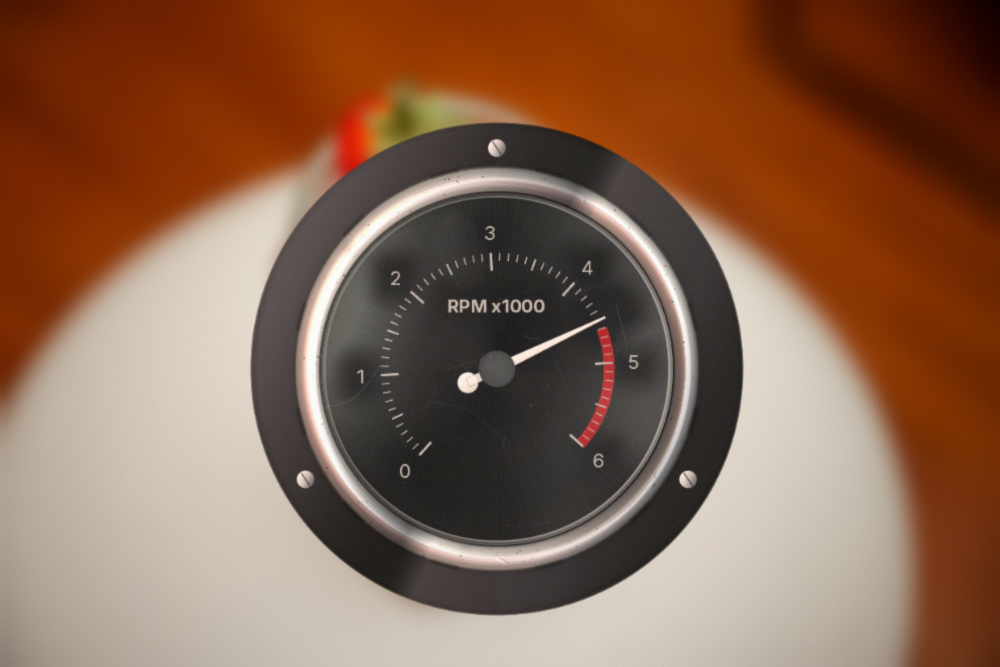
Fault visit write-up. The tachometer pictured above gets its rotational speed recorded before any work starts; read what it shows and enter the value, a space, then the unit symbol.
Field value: 4500 rpm
